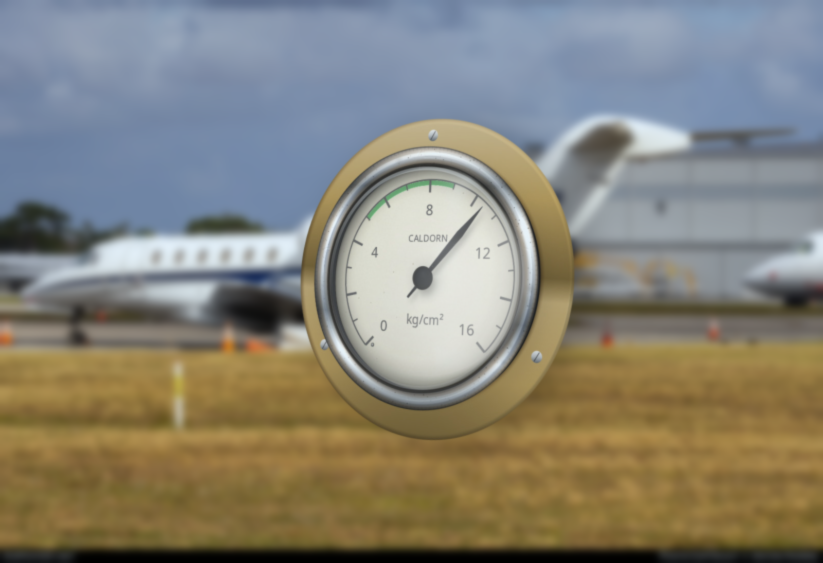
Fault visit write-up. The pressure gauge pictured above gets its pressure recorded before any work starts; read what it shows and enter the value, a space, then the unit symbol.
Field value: 10.5 kg/cm²
